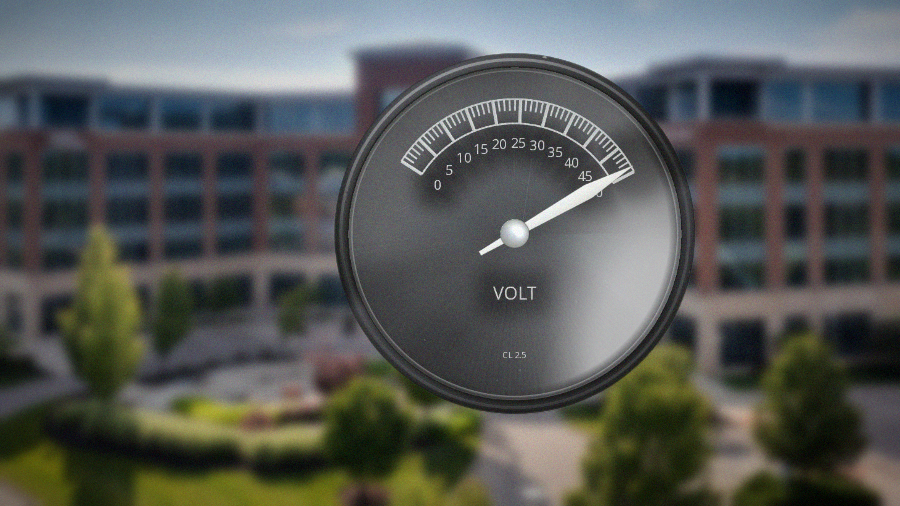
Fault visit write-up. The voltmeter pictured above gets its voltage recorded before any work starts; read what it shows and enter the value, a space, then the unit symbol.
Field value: 49 V
